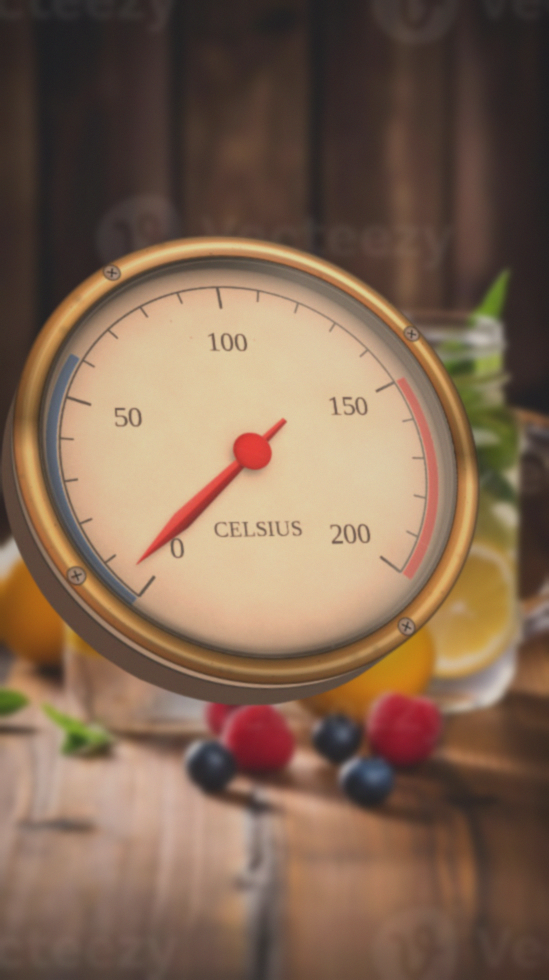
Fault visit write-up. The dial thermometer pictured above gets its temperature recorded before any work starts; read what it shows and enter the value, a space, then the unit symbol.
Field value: 5 °C
